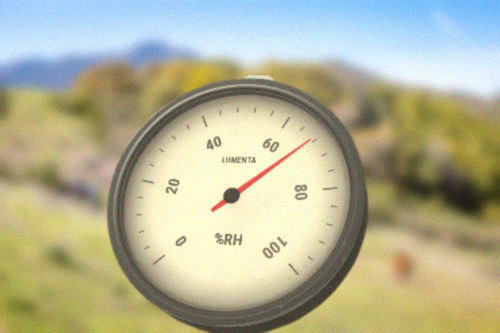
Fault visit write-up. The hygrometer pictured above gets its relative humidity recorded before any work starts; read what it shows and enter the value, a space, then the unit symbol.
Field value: 68 %
